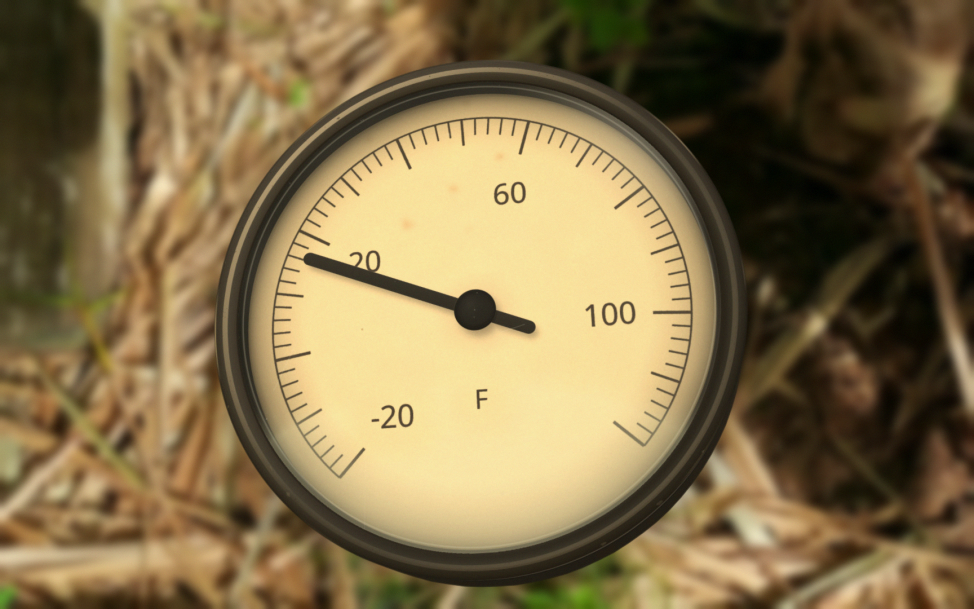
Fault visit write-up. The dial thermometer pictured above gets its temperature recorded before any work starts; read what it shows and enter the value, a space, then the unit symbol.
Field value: 16 °F
